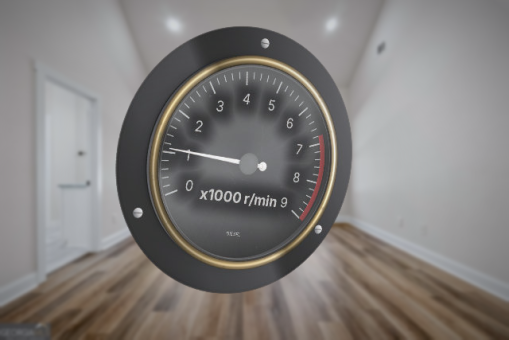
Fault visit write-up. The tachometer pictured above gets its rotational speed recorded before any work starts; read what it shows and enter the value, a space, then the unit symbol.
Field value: 1100 rpm
